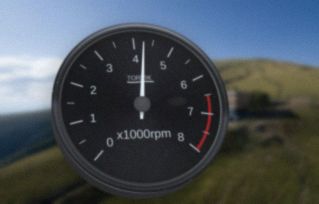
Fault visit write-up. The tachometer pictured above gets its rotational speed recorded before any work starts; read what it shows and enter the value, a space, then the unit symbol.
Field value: 4250 rpm
